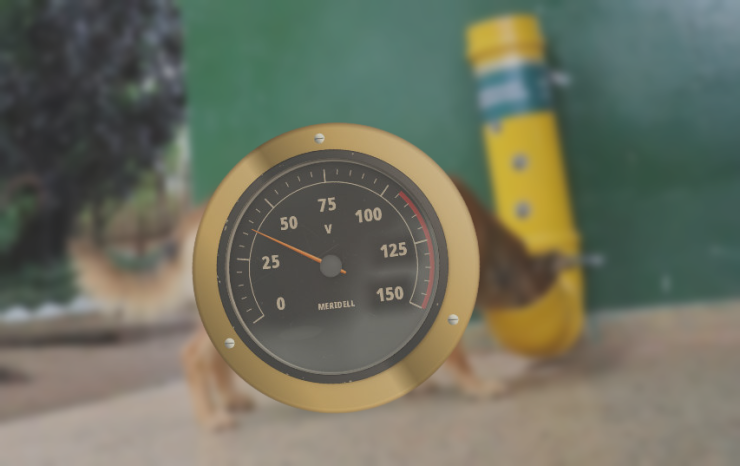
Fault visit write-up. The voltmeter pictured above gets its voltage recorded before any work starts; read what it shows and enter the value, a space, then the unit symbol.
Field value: 37.5 V
